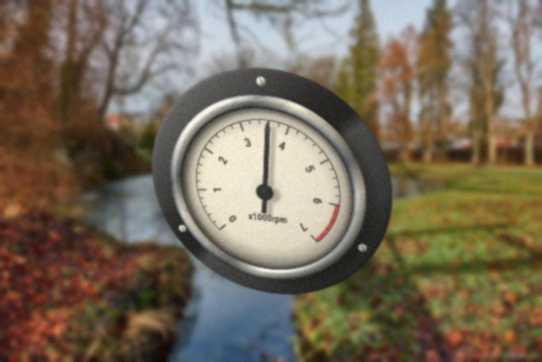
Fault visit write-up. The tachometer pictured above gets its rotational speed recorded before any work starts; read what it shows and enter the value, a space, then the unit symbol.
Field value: 3600 rpm
